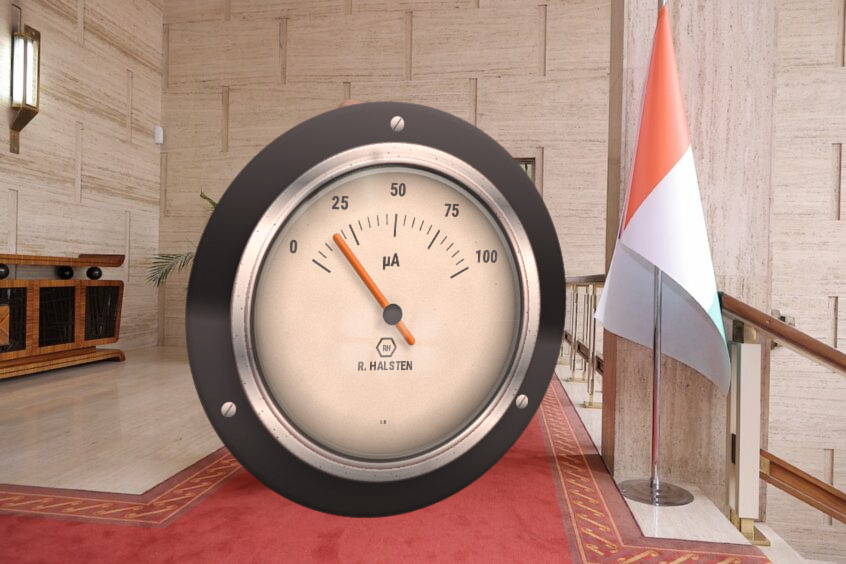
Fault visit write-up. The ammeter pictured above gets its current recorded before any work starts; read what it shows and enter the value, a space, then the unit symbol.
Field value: 15 µA
